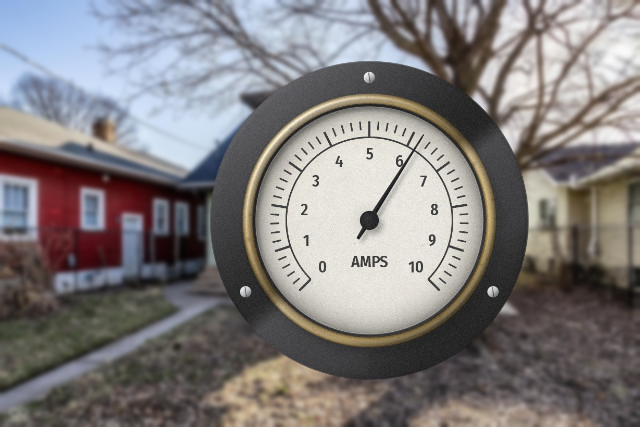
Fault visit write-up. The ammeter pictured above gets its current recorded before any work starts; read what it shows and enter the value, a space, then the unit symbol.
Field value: 6.2 A
